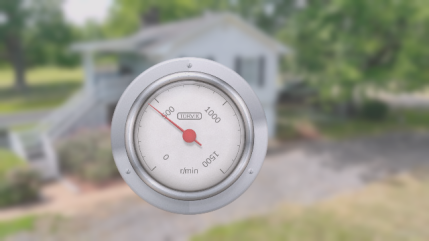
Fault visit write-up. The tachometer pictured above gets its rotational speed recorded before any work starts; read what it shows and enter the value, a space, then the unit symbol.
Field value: 450 rpm
